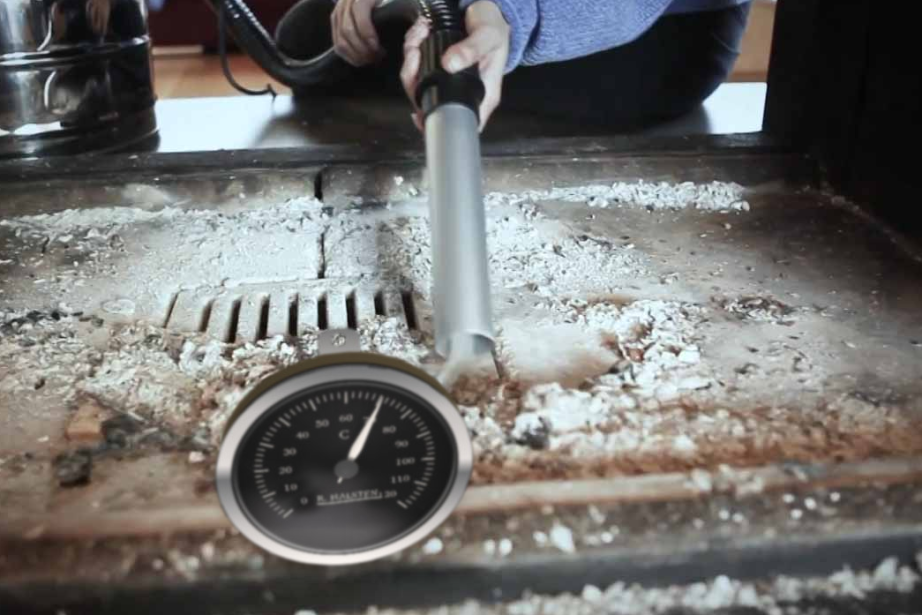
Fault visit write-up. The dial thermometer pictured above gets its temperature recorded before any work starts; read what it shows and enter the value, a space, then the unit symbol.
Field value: 70 °C
